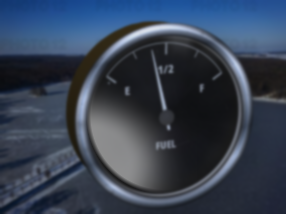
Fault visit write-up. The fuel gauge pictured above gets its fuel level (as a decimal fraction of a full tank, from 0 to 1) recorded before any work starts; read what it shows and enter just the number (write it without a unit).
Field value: 0.375
